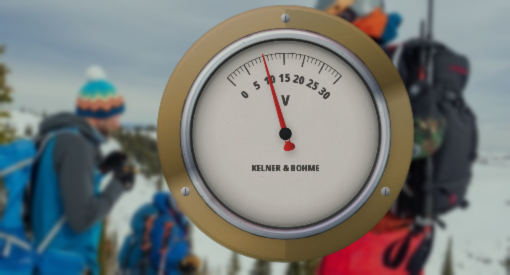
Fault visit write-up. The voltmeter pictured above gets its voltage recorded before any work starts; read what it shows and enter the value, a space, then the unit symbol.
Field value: 10 V
